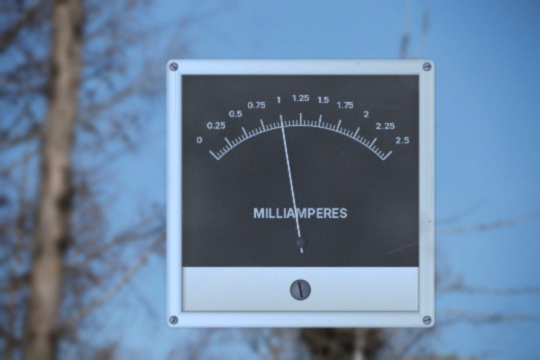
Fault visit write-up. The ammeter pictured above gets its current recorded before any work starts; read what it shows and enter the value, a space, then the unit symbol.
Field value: 1 mA
